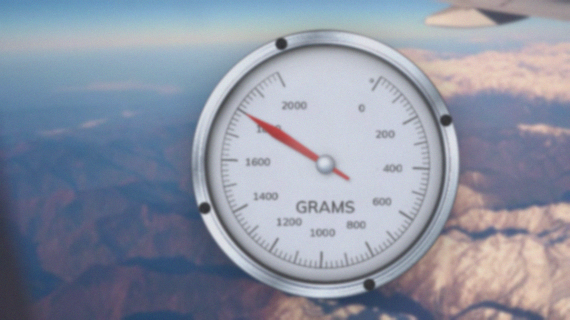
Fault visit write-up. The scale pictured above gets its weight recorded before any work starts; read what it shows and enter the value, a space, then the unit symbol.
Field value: 1800 g
